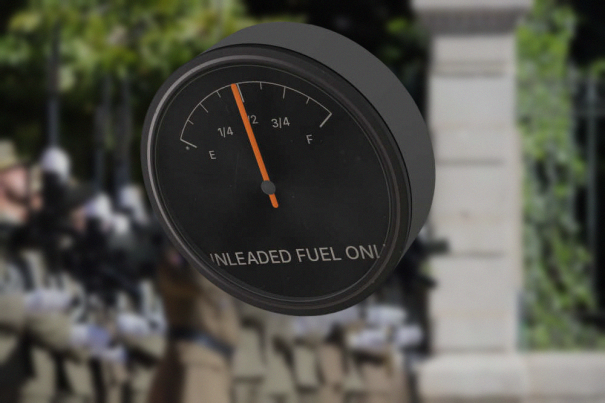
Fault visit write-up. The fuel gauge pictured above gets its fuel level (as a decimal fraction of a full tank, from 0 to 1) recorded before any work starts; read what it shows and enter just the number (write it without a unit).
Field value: 0.5
